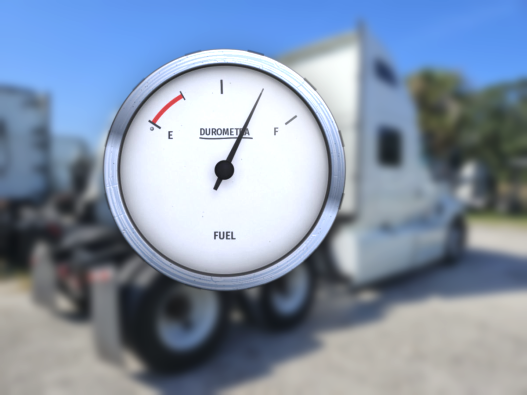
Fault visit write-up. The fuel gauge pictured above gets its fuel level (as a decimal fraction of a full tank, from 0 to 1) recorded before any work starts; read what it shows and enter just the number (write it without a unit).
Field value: 0.75
